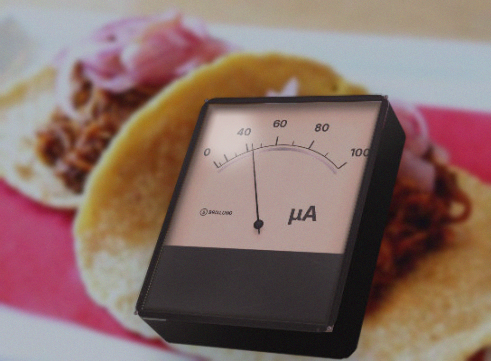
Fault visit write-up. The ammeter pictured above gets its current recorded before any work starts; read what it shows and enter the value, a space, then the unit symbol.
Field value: 45 µA
